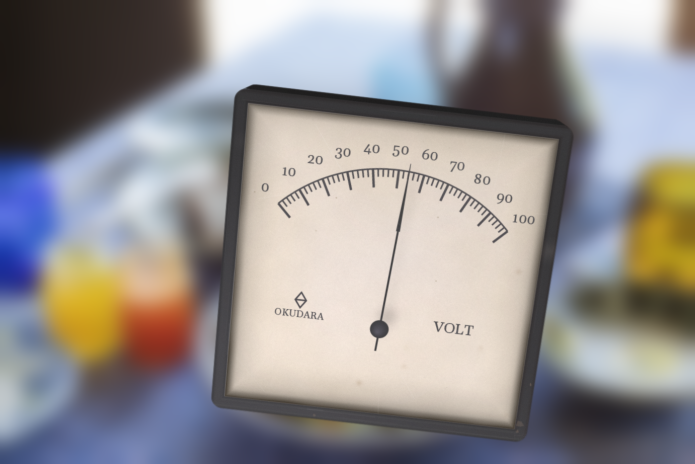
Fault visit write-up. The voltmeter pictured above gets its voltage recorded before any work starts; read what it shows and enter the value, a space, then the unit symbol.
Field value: 54 V
